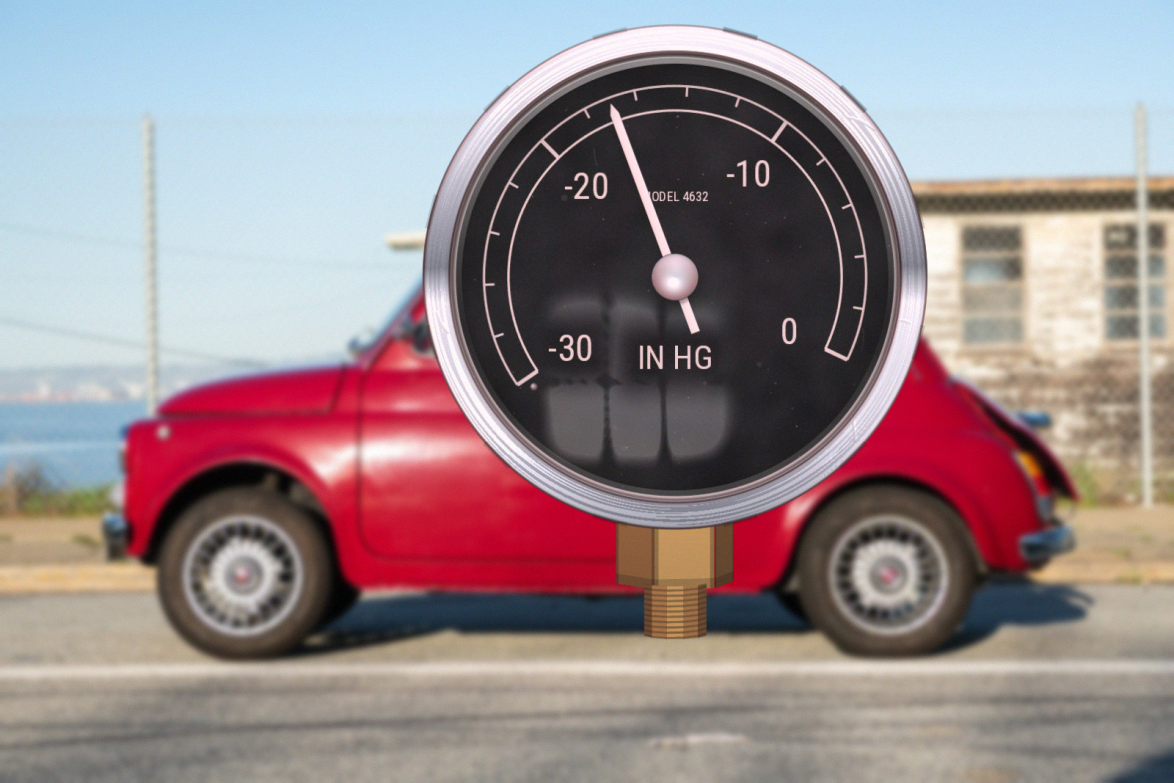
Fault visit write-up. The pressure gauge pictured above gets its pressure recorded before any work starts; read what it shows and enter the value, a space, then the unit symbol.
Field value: -17 inHg
